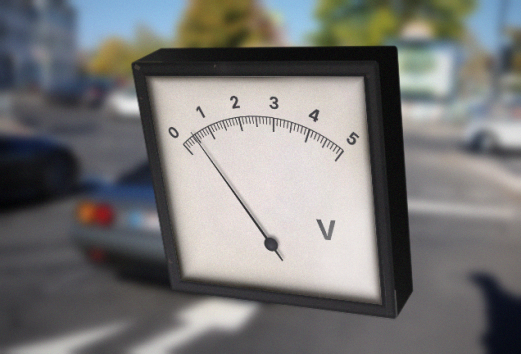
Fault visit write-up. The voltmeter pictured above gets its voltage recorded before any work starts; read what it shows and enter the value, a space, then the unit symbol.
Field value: 0.5 V
